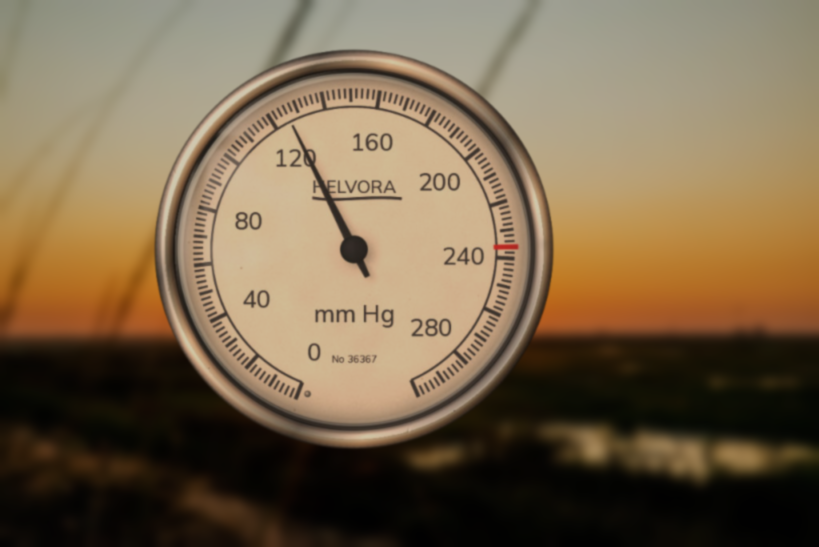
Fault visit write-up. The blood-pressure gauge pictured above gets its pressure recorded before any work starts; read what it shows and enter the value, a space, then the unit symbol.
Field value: 126 mmHg
